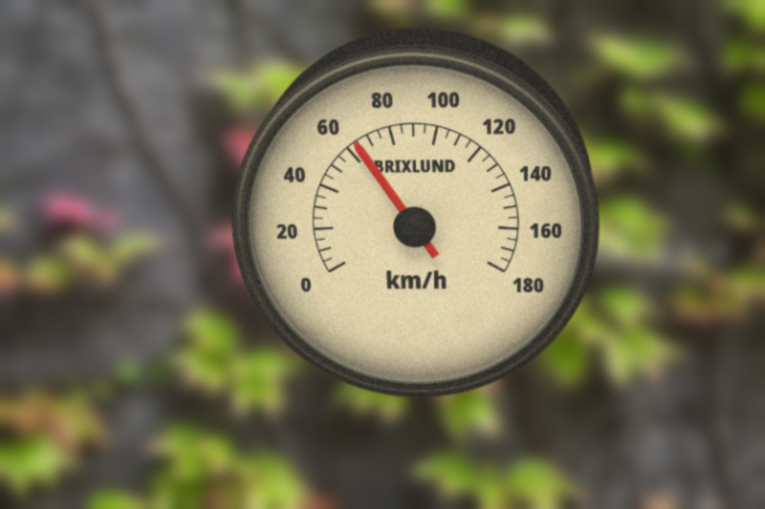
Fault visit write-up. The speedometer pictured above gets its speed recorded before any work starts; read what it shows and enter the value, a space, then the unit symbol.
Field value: 65 km/h
